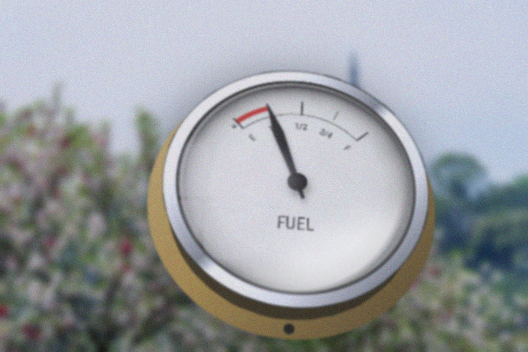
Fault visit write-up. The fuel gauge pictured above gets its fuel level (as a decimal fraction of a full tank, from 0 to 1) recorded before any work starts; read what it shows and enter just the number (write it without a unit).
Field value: 0.25
